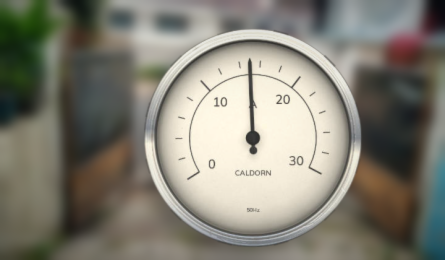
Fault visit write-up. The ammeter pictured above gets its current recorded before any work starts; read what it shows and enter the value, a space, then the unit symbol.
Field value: 15 A
